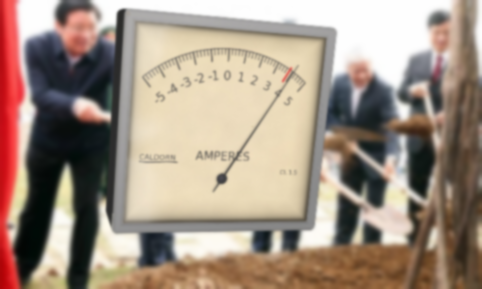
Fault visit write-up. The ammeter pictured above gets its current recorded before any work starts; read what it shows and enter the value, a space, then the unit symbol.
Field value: 4 A
